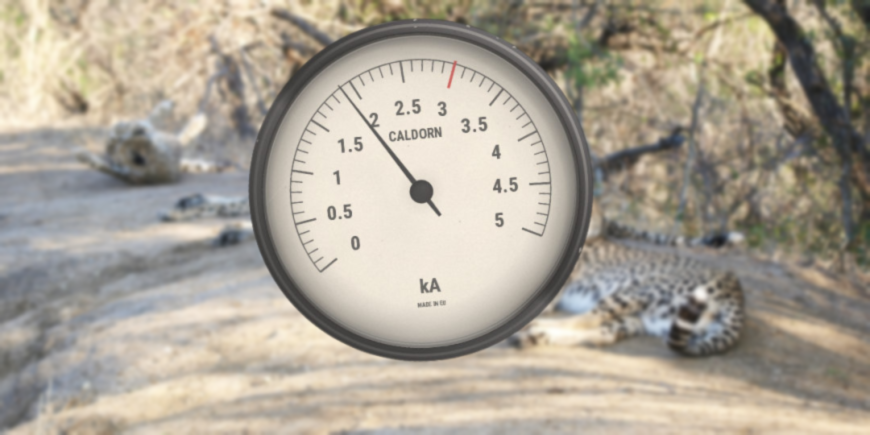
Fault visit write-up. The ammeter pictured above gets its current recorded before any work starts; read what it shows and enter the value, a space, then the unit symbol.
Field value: 1.9 kA
